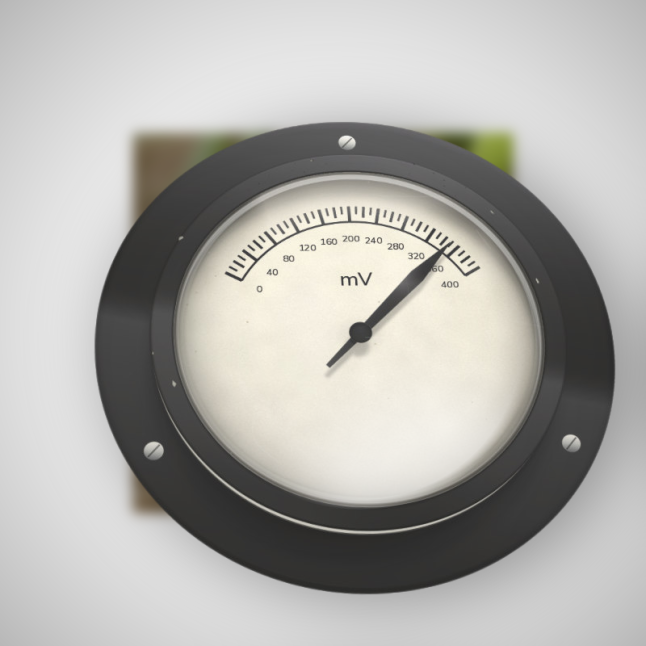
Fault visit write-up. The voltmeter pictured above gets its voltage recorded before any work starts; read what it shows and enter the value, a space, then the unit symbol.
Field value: 350 mV
